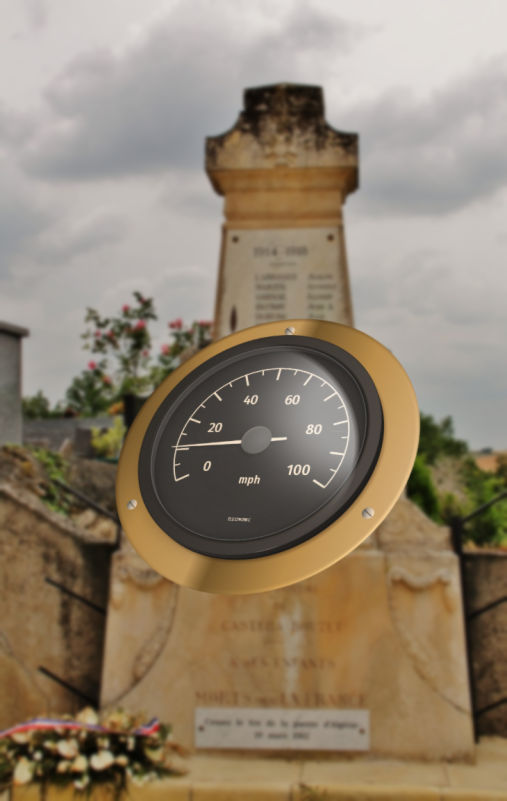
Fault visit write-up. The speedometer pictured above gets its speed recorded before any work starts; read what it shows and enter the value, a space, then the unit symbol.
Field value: 10 mph
